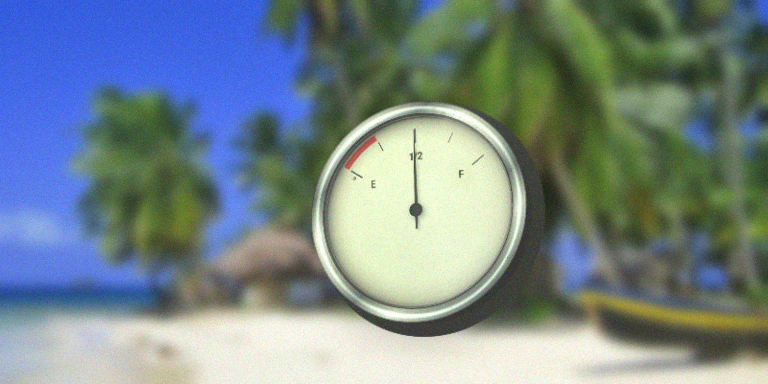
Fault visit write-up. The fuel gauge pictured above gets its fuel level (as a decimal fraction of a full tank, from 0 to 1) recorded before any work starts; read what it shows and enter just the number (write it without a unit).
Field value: 0.5
